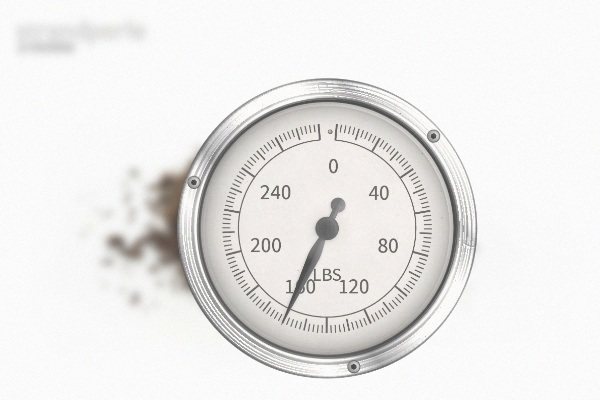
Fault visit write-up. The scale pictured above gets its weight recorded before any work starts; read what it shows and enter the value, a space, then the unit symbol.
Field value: 160 lb
